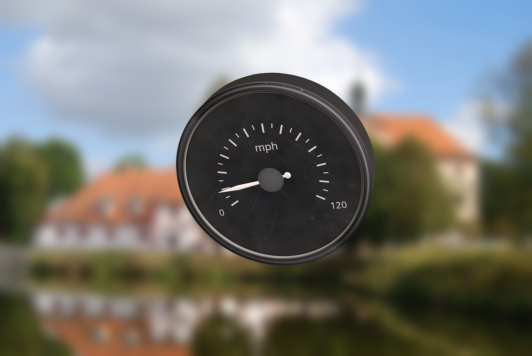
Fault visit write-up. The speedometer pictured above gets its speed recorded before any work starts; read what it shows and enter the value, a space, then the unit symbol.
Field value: 10 mph
